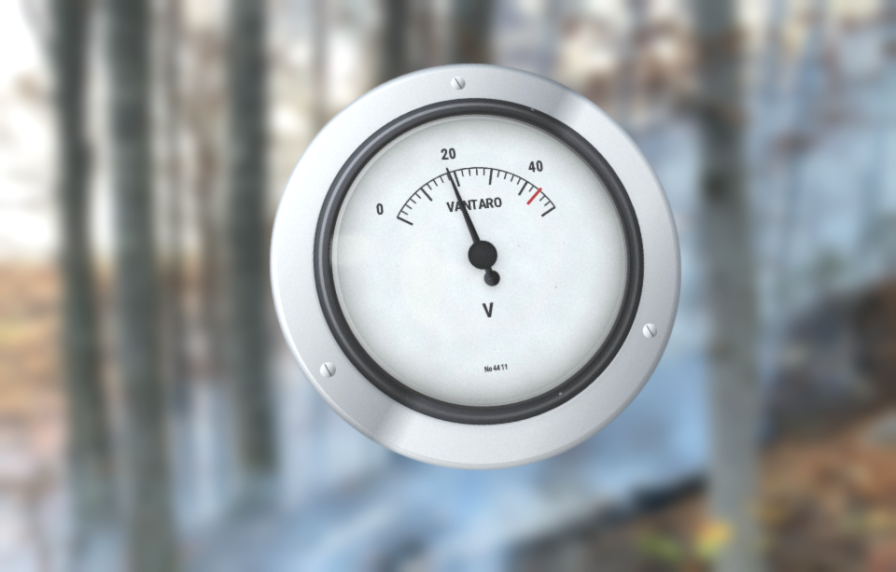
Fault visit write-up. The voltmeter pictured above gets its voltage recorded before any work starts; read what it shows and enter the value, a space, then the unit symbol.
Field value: 18 V
